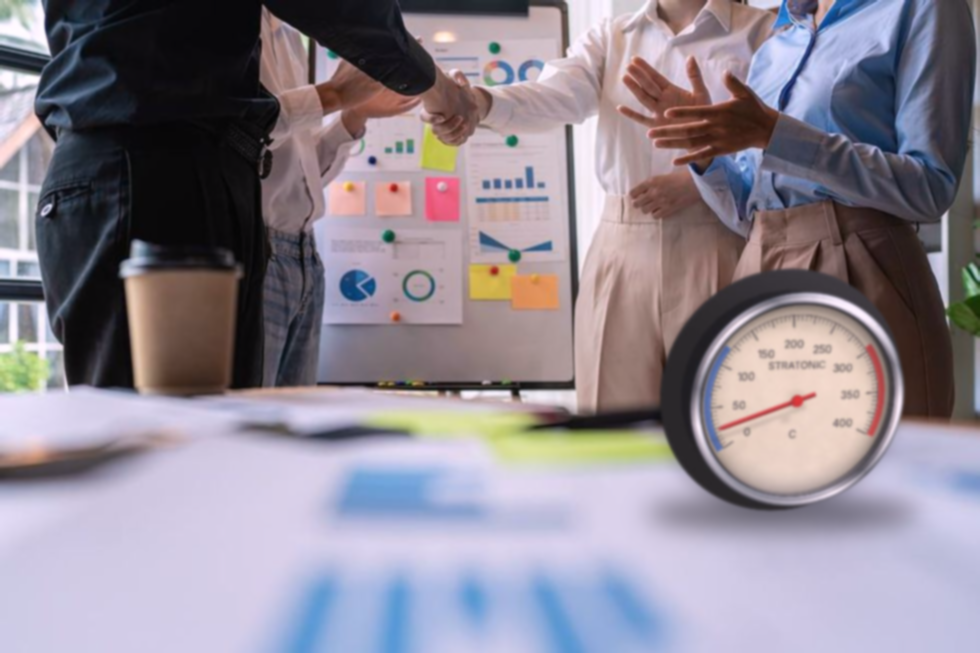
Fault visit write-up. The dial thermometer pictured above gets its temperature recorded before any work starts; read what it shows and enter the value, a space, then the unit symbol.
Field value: 25 °C
